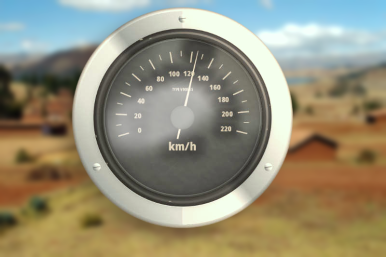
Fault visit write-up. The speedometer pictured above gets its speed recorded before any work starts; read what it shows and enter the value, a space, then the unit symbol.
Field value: 125 km/h
